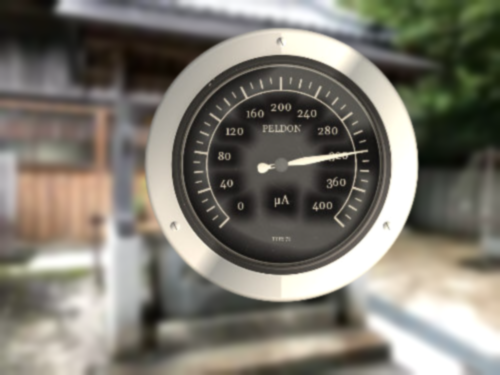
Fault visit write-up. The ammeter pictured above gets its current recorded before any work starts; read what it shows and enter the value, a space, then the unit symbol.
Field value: 320 µA
